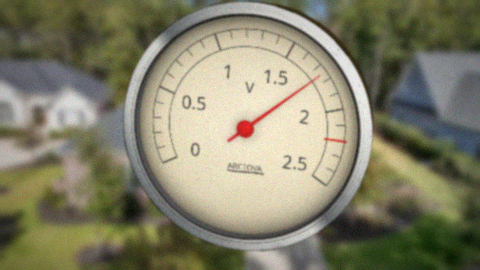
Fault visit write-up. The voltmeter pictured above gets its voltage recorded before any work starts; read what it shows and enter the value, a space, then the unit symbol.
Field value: 1.75 V
